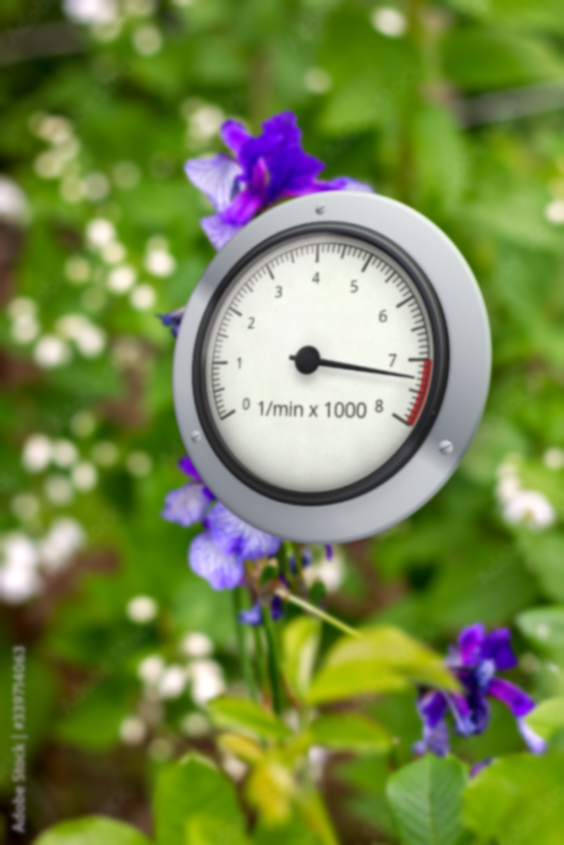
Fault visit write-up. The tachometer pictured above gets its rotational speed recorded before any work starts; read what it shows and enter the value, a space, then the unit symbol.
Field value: 7300 rpm
